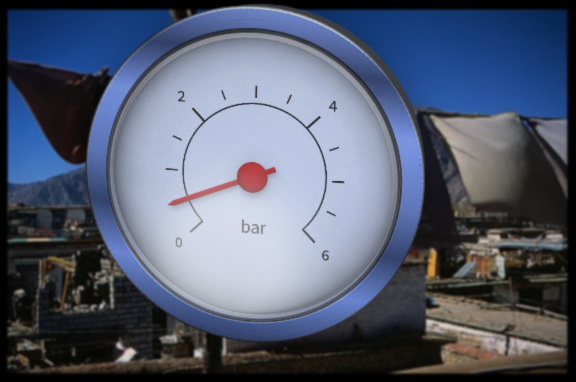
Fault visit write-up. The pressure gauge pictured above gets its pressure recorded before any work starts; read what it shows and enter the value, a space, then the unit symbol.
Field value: 0.5 bar
